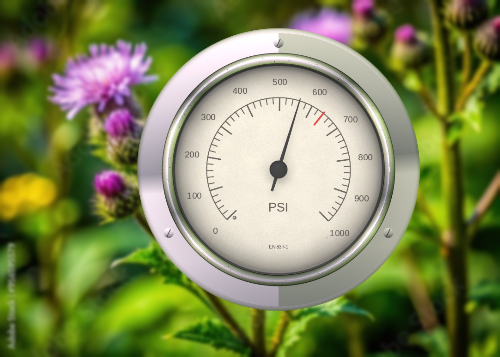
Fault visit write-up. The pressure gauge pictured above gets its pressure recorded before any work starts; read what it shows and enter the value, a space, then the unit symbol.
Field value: 560 psi
